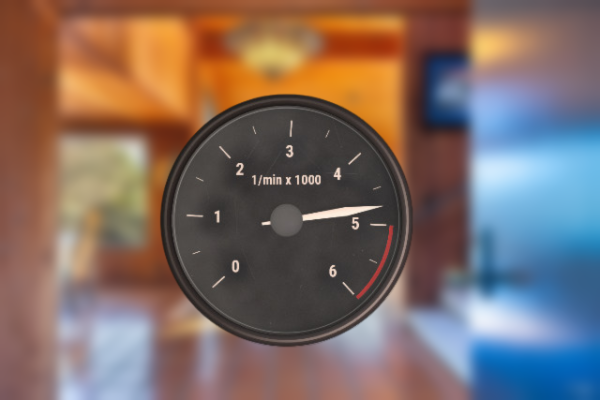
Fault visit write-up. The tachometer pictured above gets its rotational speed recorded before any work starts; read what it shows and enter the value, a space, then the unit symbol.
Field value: 4750 rpm
